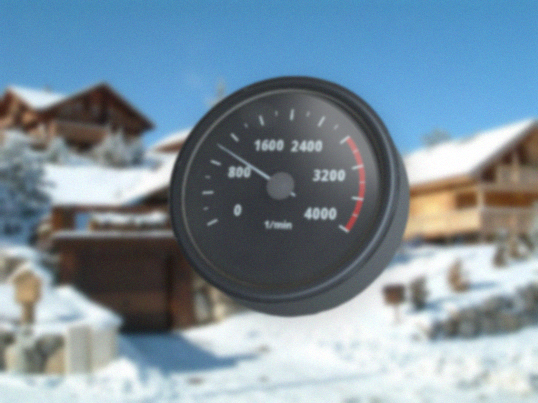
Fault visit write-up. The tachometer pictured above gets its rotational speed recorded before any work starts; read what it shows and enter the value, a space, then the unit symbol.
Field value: 1000 rpm
